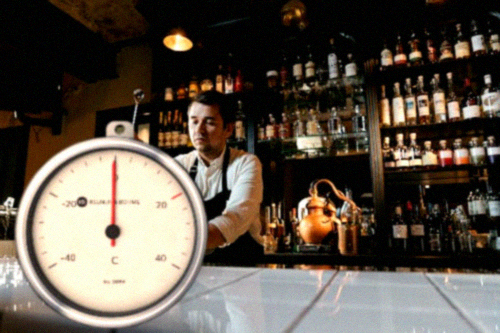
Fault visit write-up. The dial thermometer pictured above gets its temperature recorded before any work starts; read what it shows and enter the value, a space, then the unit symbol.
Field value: 0 °C
